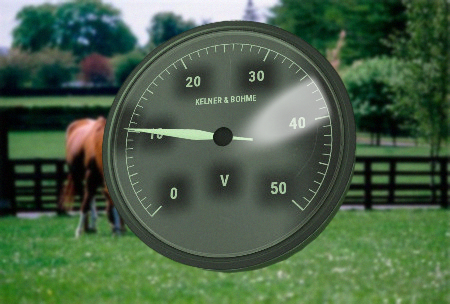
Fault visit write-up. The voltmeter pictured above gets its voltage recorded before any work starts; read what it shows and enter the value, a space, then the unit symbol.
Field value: 10 V
